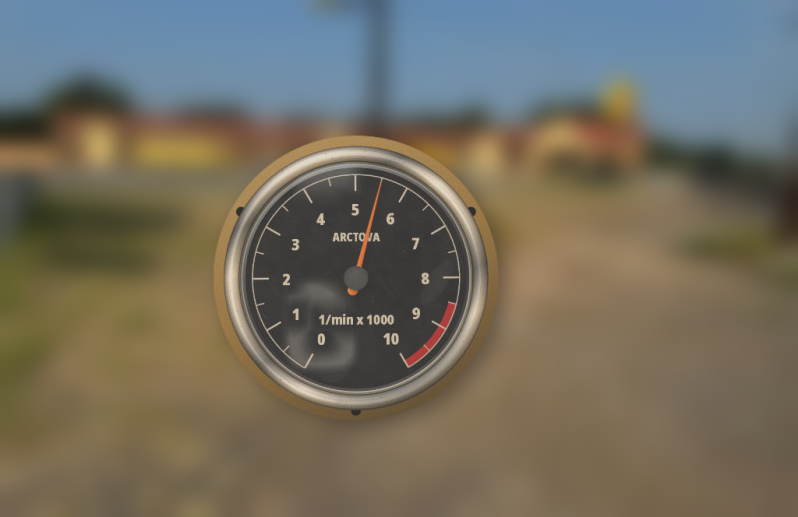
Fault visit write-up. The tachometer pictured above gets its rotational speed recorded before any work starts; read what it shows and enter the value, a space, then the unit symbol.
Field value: 5500 rpm
